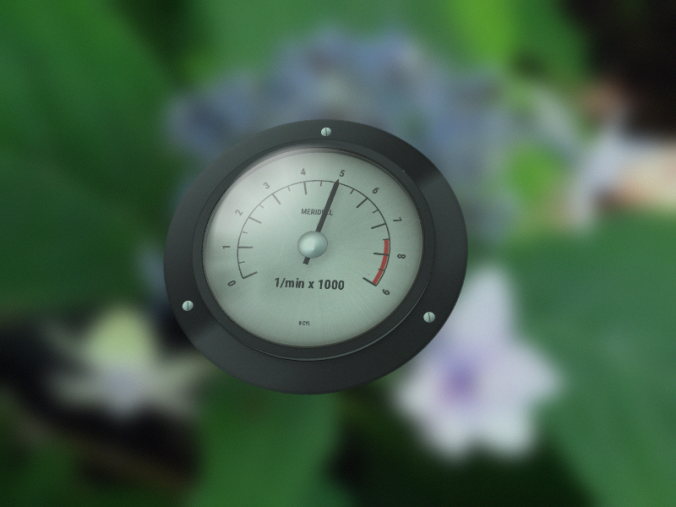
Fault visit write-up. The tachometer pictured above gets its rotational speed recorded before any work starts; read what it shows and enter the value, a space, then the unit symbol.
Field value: 5000 rpm
